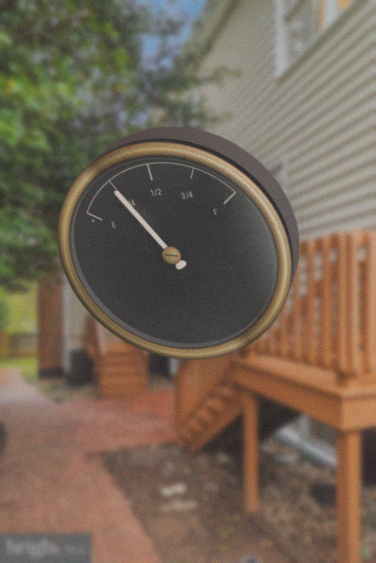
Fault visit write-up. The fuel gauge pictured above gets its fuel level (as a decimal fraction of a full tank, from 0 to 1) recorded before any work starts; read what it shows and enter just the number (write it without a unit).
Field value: 0.25
